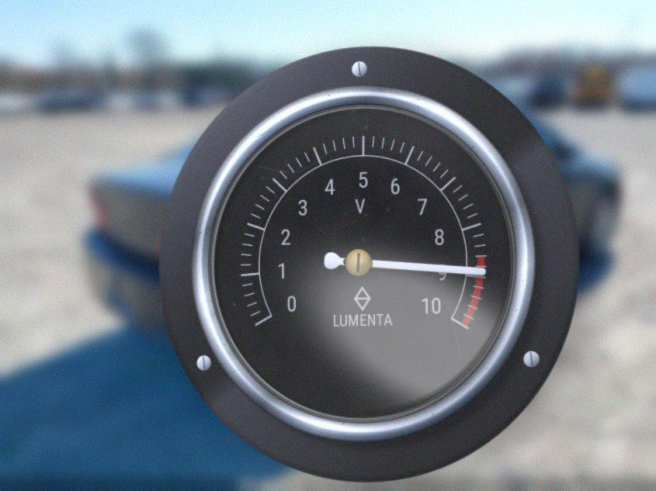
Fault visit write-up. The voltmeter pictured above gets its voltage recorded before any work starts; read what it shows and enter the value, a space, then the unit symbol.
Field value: 8.9 V
